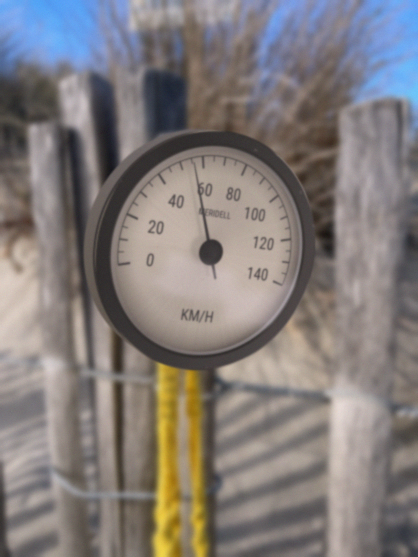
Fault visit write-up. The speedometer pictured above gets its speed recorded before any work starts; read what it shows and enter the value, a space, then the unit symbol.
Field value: 55 km/h
